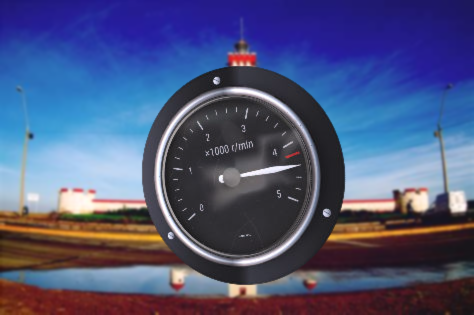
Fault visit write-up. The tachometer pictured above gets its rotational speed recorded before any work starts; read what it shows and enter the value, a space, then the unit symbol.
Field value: 4400 rpm
